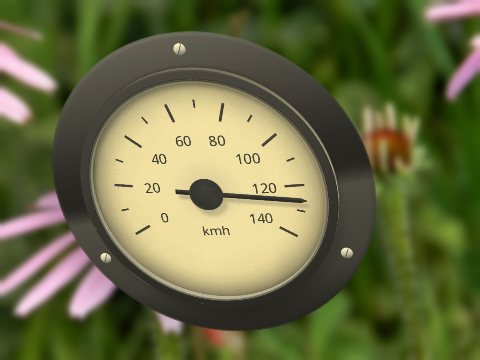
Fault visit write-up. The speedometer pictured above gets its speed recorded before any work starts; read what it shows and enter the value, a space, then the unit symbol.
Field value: 125 km/h
